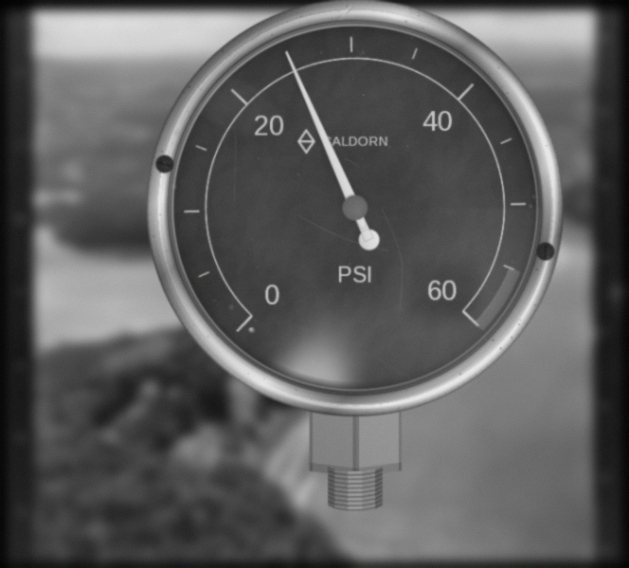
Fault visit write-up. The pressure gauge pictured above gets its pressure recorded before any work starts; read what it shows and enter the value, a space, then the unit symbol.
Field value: 25 psi
